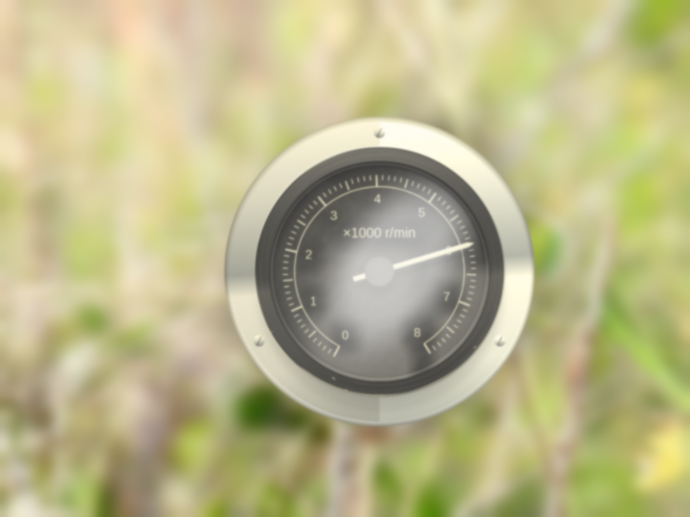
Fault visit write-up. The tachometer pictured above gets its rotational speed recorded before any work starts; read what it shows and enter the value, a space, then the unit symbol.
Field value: 6000 rpm
